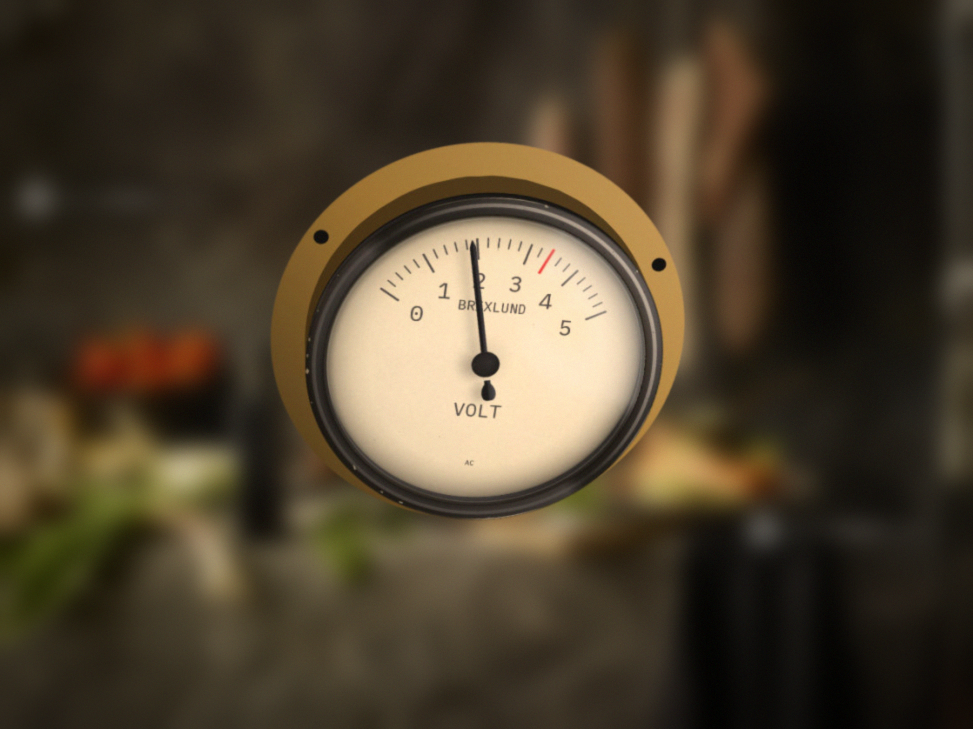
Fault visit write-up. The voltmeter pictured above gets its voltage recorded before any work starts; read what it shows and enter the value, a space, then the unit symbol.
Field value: 1.9 V
